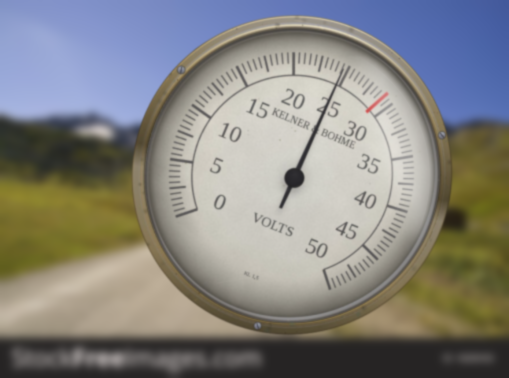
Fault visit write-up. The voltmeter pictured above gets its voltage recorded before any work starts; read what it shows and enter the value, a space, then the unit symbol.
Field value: 24.5 V
